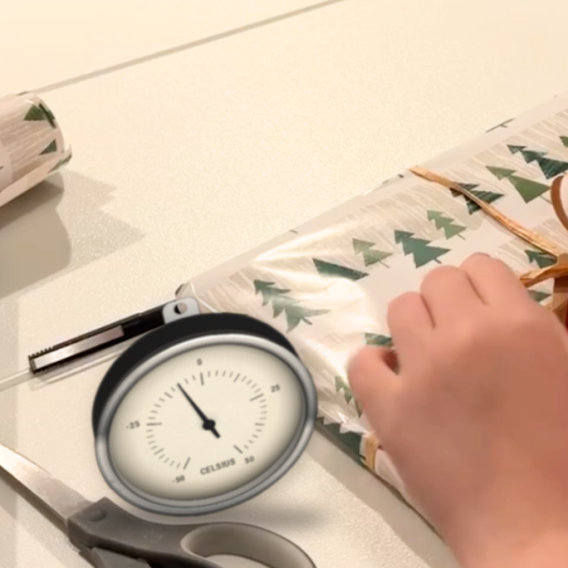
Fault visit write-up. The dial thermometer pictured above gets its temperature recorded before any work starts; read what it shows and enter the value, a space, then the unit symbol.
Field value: -7.5 °C
